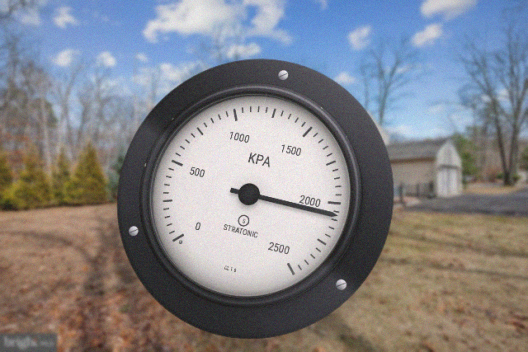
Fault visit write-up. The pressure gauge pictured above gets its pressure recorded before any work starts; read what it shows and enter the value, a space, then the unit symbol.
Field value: 2075 kPa
